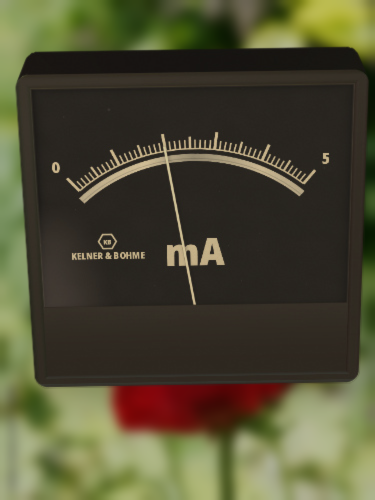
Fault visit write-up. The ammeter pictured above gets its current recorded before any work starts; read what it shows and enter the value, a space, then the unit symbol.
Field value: 2 mA
